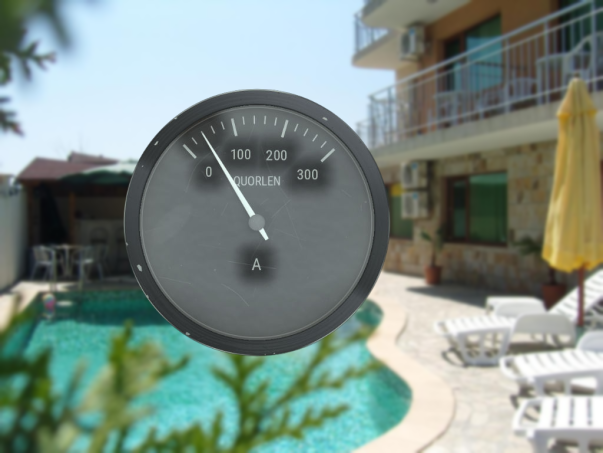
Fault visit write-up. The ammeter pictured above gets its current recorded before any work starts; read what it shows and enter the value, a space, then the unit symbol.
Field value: 40 A
